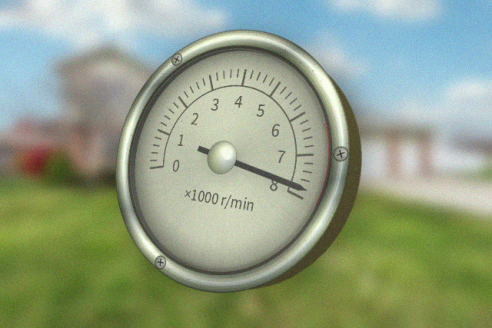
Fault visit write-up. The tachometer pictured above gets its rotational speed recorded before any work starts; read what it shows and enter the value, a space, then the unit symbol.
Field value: 7800 rpm
